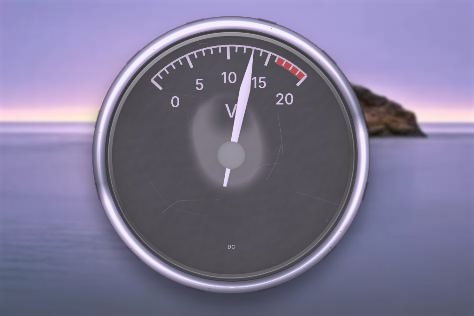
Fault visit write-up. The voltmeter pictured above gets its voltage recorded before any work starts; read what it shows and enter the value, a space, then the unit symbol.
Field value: 13 V
